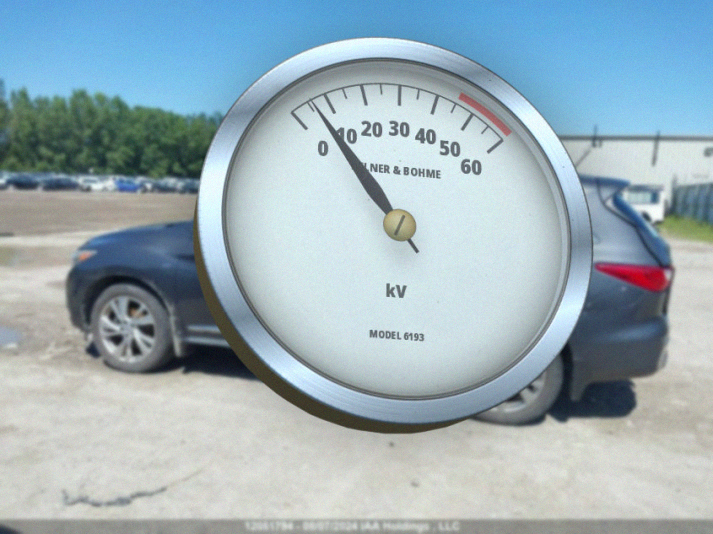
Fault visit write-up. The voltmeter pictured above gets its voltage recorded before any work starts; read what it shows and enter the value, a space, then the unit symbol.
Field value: 5 kV
